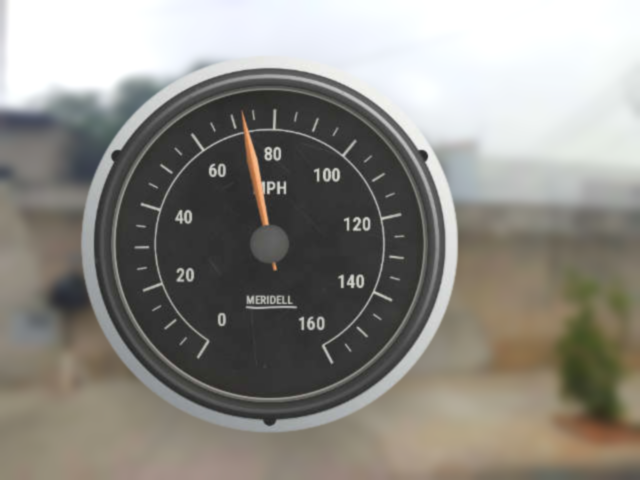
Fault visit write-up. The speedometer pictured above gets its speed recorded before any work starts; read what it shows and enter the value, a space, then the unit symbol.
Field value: 72.5 mph
